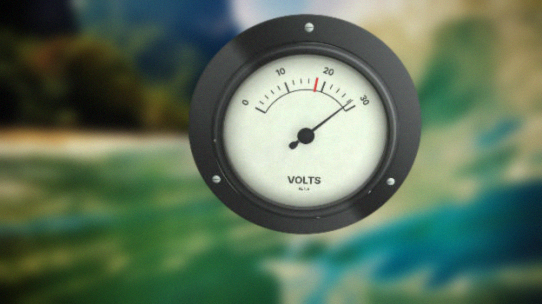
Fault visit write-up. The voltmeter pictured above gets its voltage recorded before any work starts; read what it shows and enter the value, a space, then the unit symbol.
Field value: 28 V
